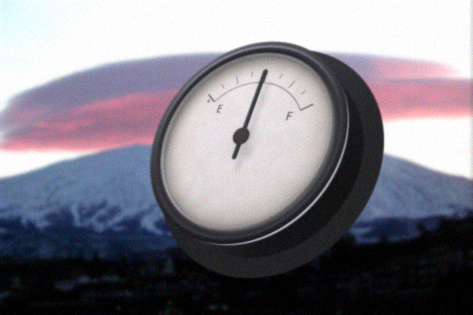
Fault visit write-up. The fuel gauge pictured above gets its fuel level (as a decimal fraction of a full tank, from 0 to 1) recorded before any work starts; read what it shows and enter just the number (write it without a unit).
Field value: 0.5
